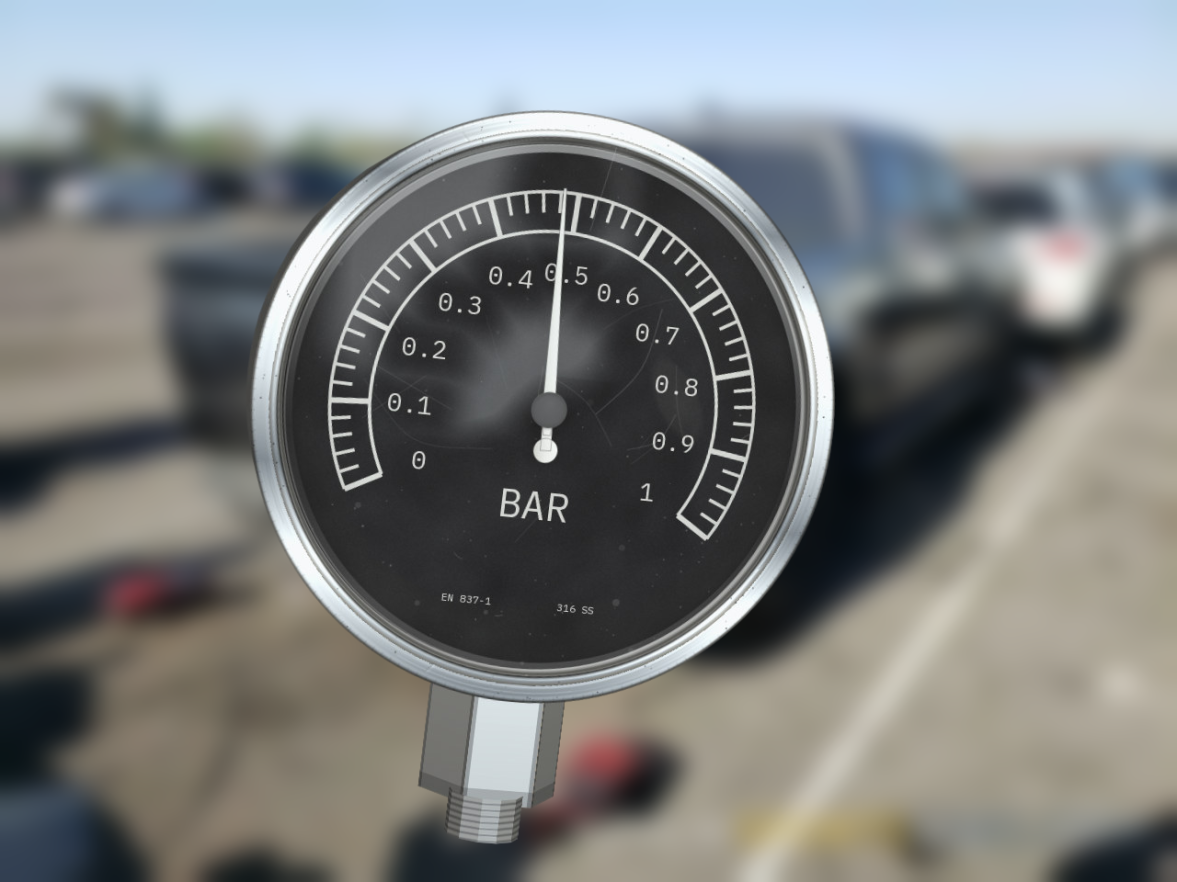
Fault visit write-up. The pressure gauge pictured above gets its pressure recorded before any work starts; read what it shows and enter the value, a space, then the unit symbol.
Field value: 0.48 bar
